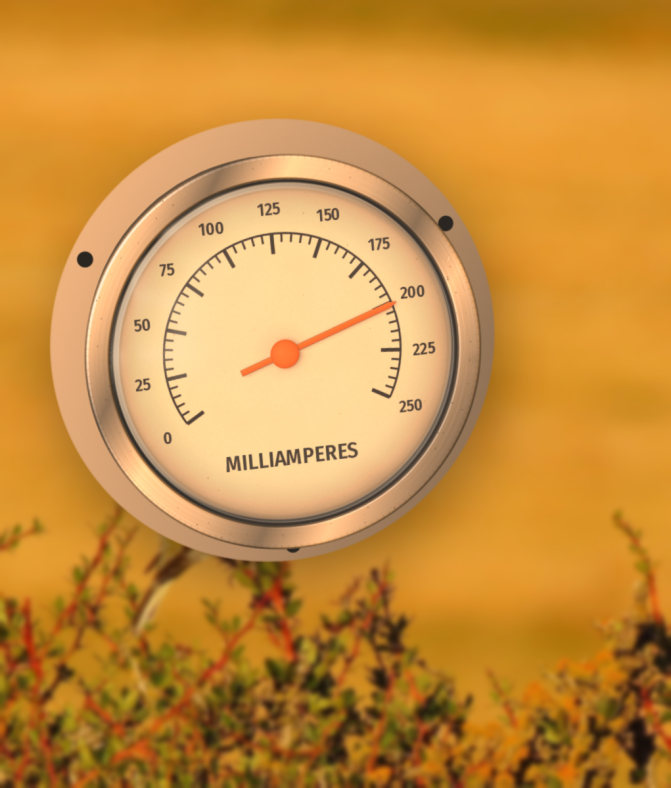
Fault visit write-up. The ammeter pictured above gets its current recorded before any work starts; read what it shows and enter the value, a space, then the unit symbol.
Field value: 200 mA
